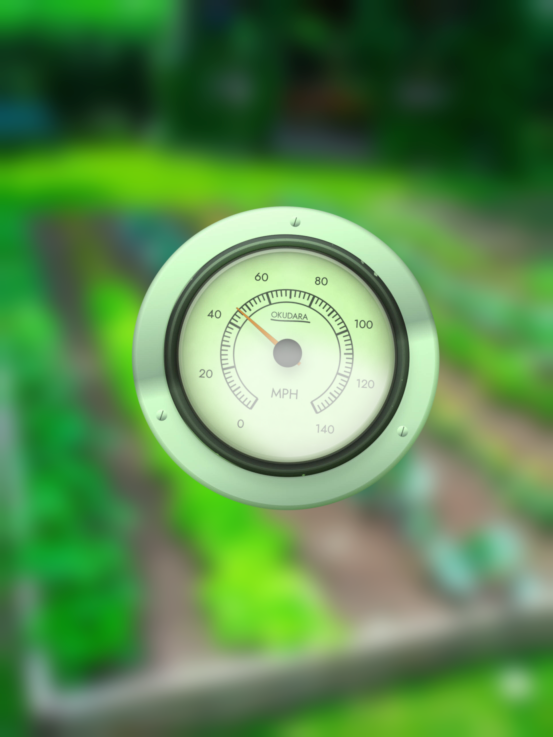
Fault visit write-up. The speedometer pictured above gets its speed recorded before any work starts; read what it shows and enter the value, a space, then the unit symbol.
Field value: 46 mph
